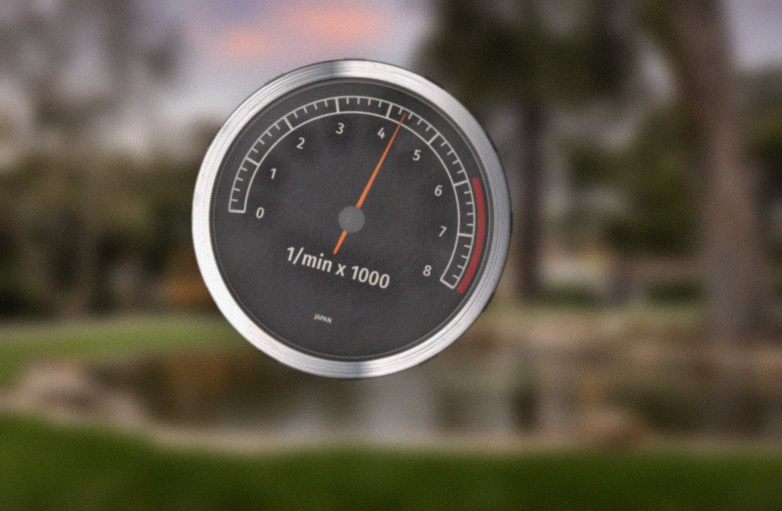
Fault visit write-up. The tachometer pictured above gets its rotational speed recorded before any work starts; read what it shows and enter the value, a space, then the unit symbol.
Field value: 4300 rpm
